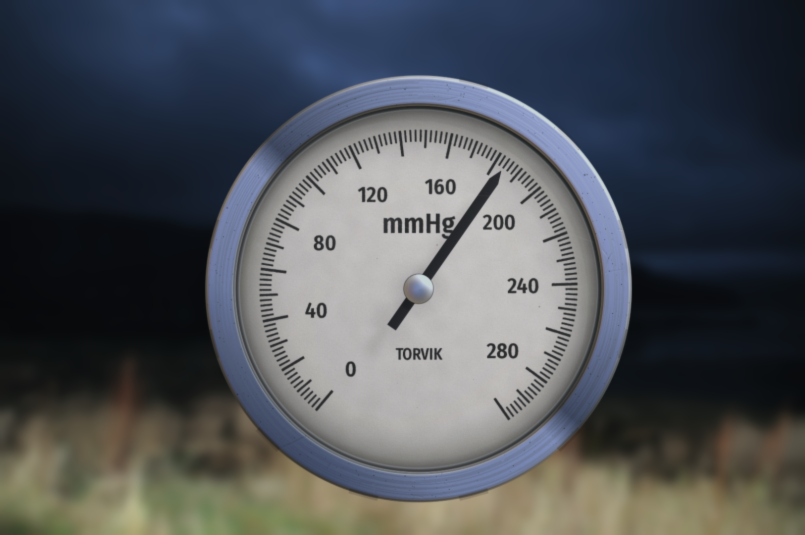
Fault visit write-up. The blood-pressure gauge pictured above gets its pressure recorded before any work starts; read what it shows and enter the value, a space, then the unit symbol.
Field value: 184 mmHg
